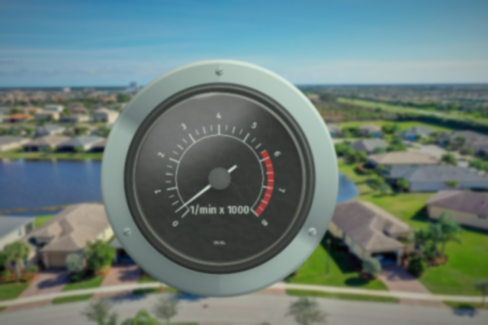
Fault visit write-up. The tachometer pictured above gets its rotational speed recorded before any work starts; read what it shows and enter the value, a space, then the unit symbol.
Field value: 250 rpm
